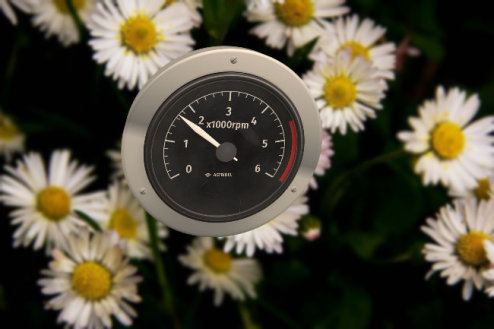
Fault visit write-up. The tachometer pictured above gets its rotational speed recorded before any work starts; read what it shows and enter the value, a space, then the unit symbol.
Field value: 1700 rpm
